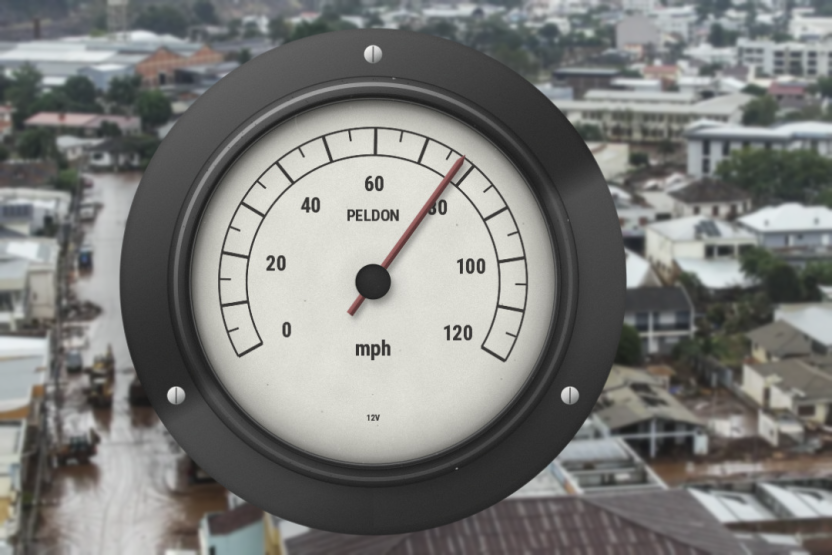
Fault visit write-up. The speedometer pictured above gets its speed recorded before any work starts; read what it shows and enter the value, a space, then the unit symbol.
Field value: 77.5 mph
